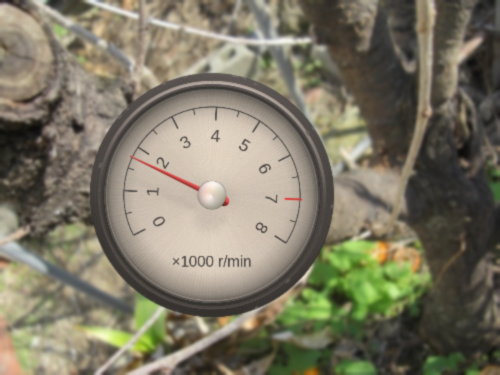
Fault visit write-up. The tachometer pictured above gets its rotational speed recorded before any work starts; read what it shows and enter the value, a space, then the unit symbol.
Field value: 1750 rpm
